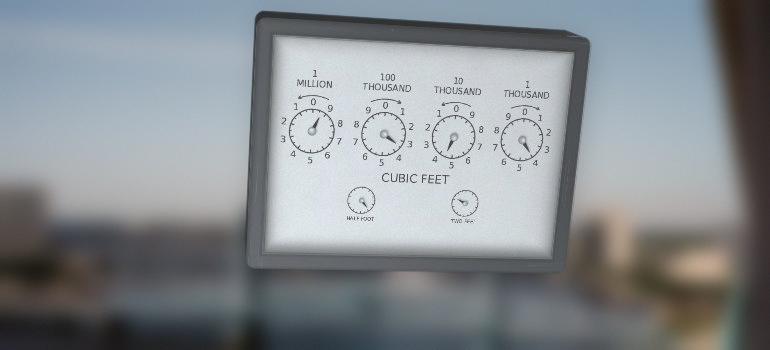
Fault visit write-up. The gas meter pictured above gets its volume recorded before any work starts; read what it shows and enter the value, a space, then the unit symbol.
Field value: 934400 ft³
